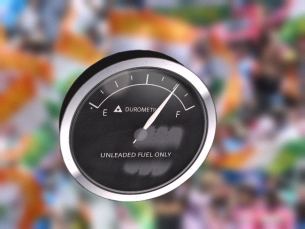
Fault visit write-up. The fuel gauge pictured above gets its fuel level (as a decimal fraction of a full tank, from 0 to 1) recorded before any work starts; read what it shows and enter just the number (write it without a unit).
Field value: 0.75
